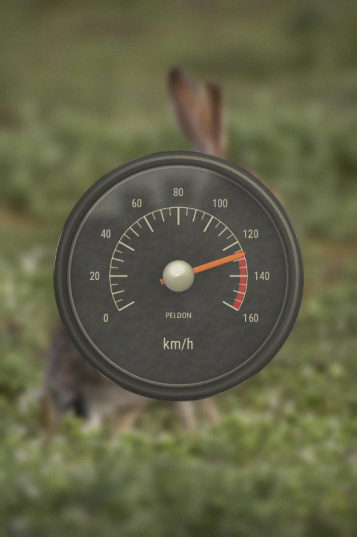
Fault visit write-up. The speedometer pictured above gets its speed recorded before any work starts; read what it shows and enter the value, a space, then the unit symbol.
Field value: 127.5 km/h
